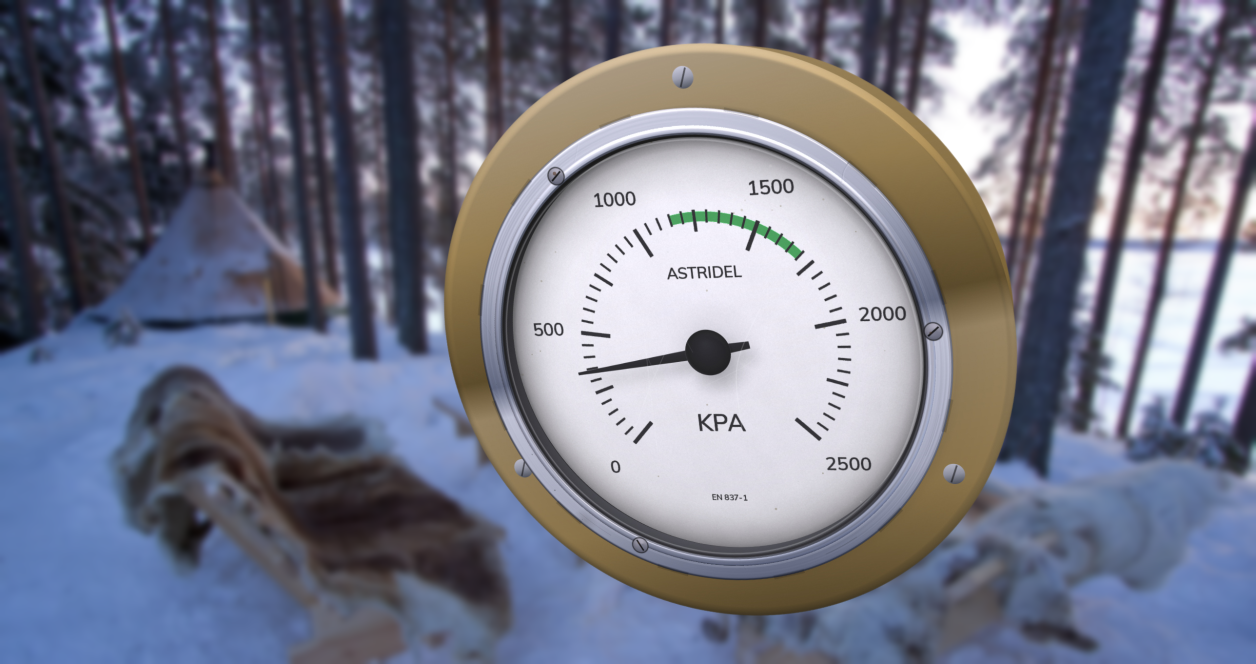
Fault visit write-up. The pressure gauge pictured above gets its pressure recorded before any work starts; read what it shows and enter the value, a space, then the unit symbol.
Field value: 350 kPa
